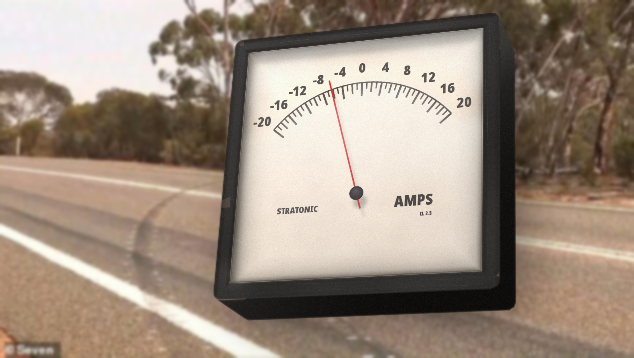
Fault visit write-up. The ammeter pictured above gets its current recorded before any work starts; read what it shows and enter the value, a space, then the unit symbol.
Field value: -6 A
